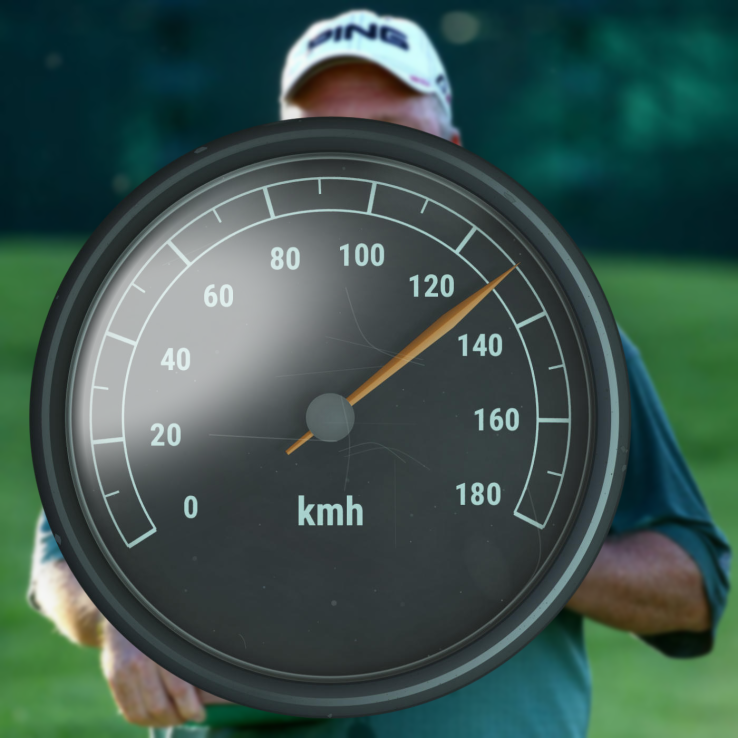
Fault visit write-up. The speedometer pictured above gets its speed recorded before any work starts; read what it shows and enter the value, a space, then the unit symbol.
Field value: 130 km/h
